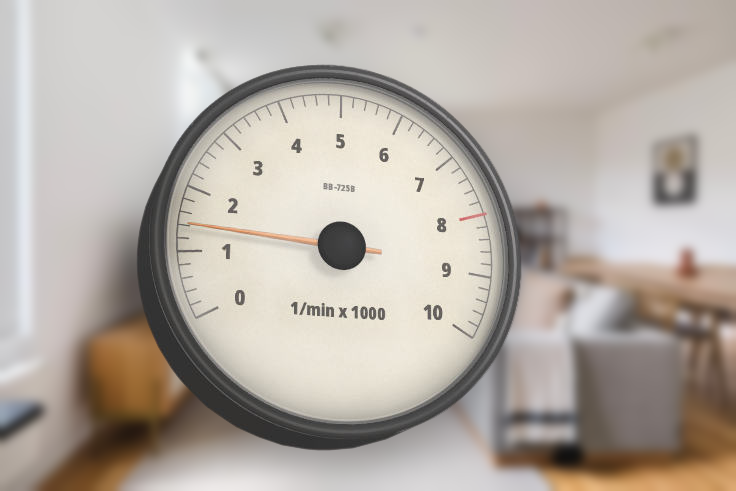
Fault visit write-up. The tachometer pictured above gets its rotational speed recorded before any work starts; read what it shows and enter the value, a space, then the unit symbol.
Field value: 1400 rpm
